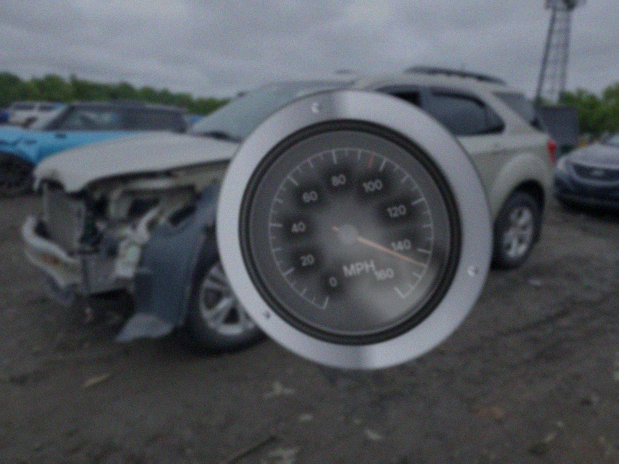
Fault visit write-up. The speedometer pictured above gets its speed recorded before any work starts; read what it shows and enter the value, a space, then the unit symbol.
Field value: 145 mph
